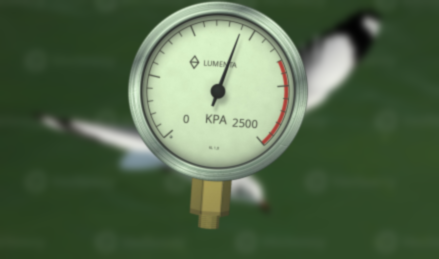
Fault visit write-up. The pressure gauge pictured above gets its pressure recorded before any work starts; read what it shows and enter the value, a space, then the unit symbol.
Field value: 1400 kPa
